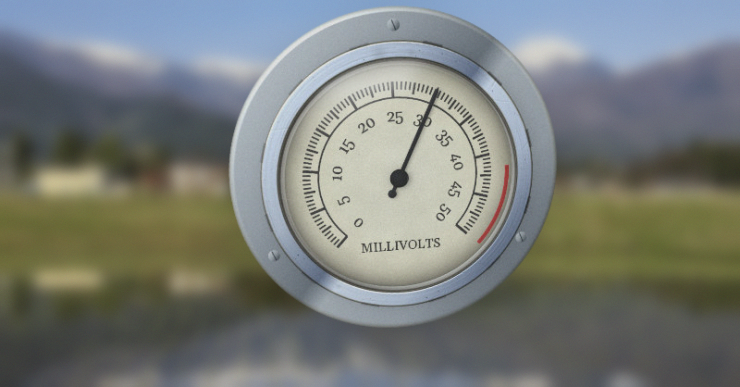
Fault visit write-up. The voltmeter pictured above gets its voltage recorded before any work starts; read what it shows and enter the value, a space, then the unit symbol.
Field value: 30 mV
